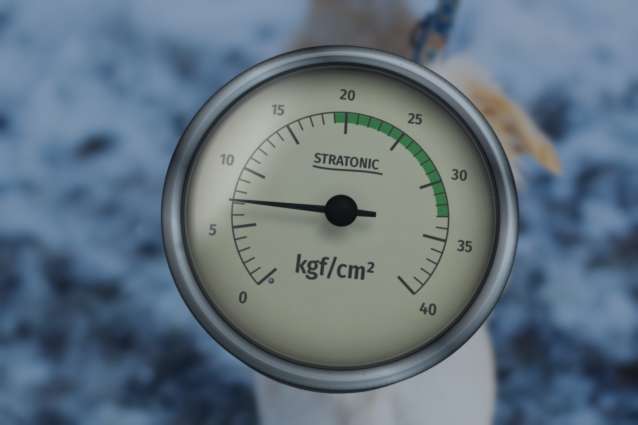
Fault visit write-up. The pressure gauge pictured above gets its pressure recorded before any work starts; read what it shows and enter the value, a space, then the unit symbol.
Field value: 7 kg/cm²
